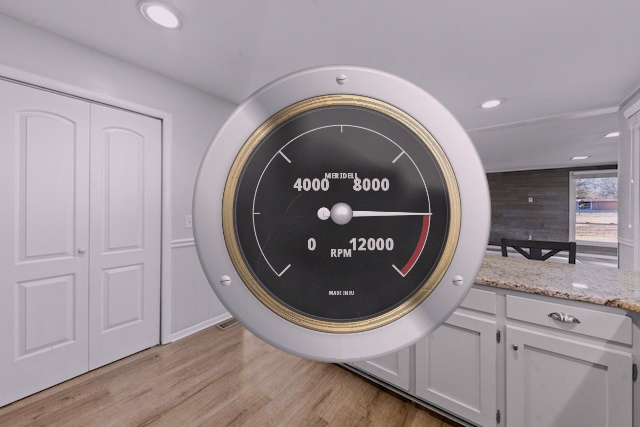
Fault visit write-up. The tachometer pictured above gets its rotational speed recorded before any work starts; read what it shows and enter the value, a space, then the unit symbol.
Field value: 10000 rpm
